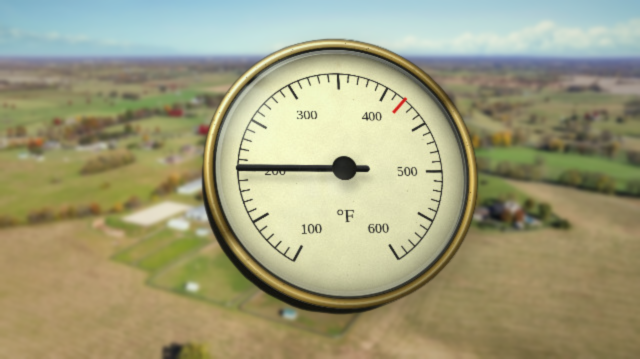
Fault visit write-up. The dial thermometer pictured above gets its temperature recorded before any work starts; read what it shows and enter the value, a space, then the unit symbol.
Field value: 200 °F
